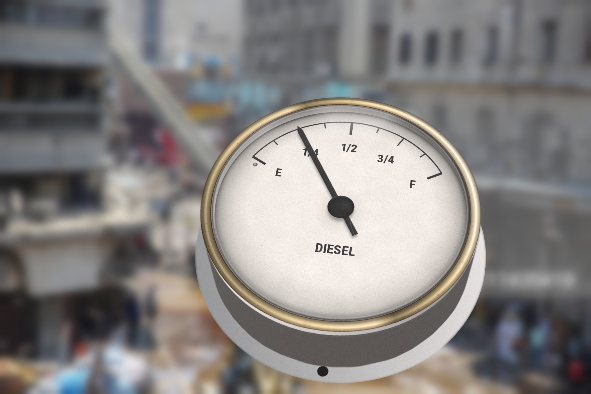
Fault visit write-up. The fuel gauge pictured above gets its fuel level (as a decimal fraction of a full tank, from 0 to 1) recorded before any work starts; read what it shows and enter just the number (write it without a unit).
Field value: 0.25
